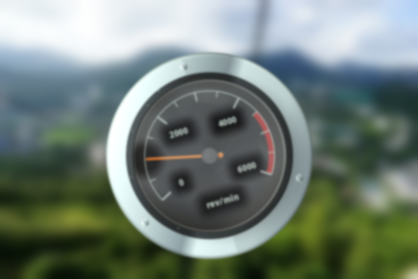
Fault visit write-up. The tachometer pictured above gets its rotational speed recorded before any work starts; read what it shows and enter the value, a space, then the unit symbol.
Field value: 1000 rpm
